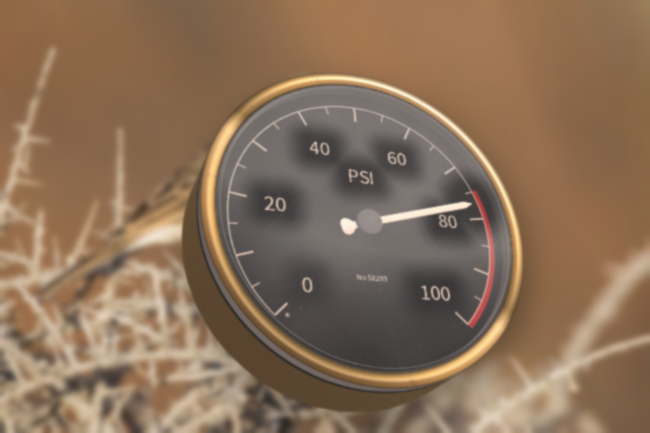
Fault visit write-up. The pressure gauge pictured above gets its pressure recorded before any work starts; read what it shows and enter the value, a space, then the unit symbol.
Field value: 77.5 psi
